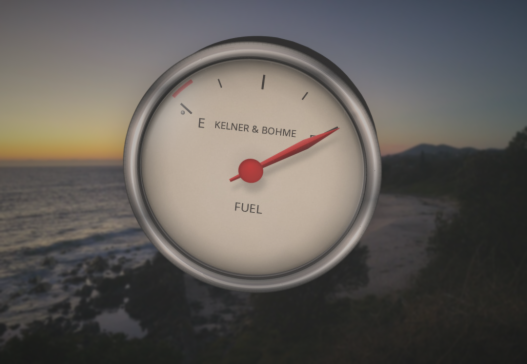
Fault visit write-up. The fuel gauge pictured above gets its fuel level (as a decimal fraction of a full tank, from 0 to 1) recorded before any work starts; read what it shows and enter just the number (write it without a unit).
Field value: 1
